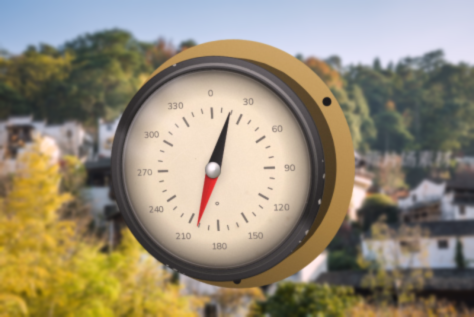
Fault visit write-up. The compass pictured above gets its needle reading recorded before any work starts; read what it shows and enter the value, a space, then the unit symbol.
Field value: 200 °
